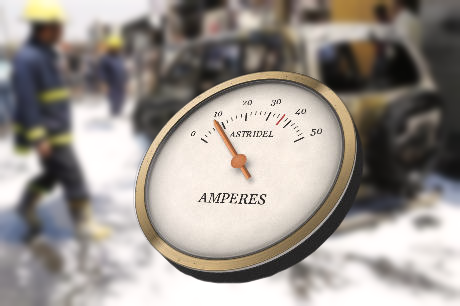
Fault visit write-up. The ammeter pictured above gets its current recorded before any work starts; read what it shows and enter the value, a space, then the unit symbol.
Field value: 8 A
